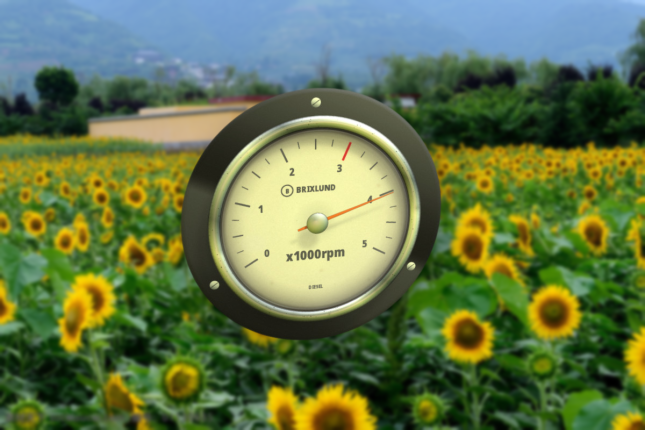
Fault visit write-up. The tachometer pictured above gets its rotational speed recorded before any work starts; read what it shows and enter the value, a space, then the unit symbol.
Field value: 4000 rpm
